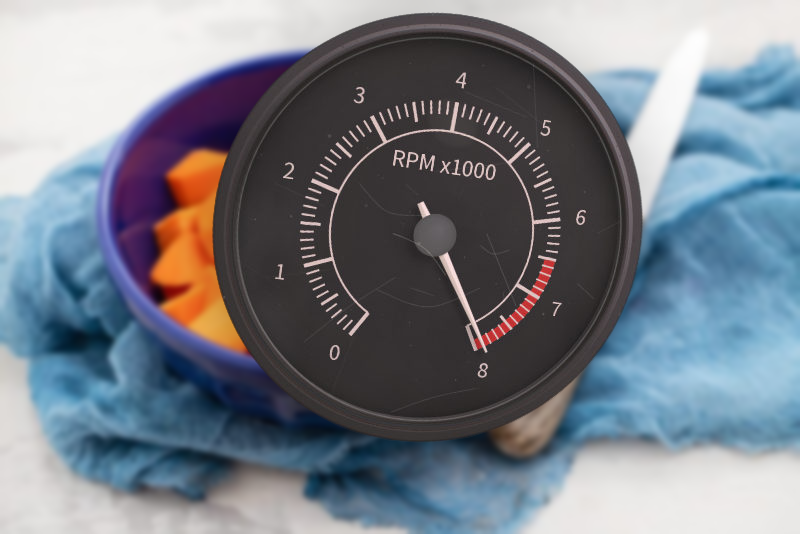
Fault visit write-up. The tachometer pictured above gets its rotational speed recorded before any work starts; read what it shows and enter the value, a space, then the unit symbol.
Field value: 7900 rpm
